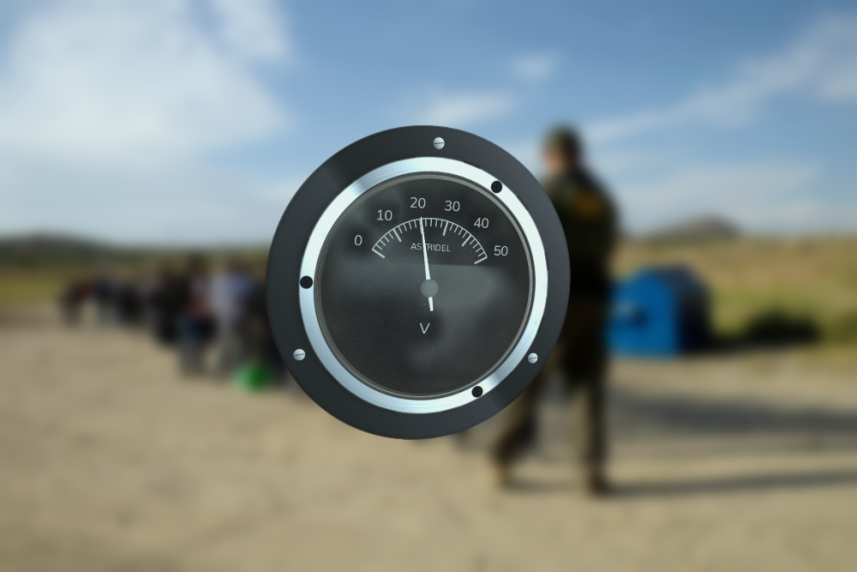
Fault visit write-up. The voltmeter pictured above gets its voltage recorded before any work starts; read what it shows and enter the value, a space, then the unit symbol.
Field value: 20 V
